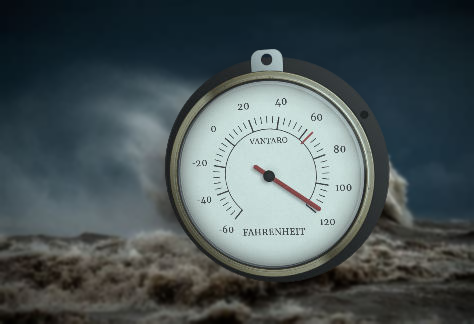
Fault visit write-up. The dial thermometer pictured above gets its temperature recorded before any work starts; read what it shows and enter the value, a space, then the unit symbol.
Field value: 116 °F
